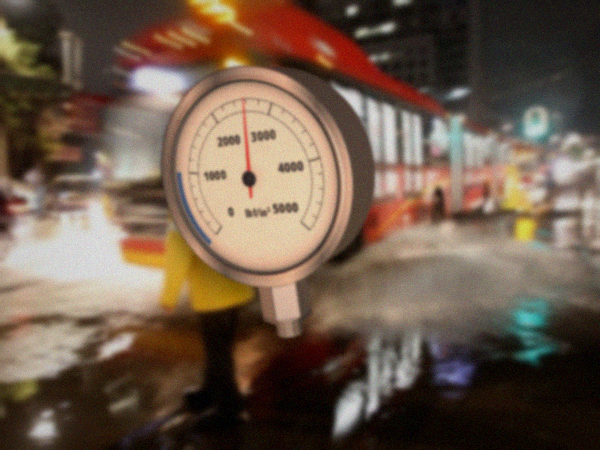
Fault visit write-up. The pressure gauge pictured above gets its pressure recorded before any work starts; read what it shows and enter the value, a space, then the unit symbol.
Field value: 2600 psi
